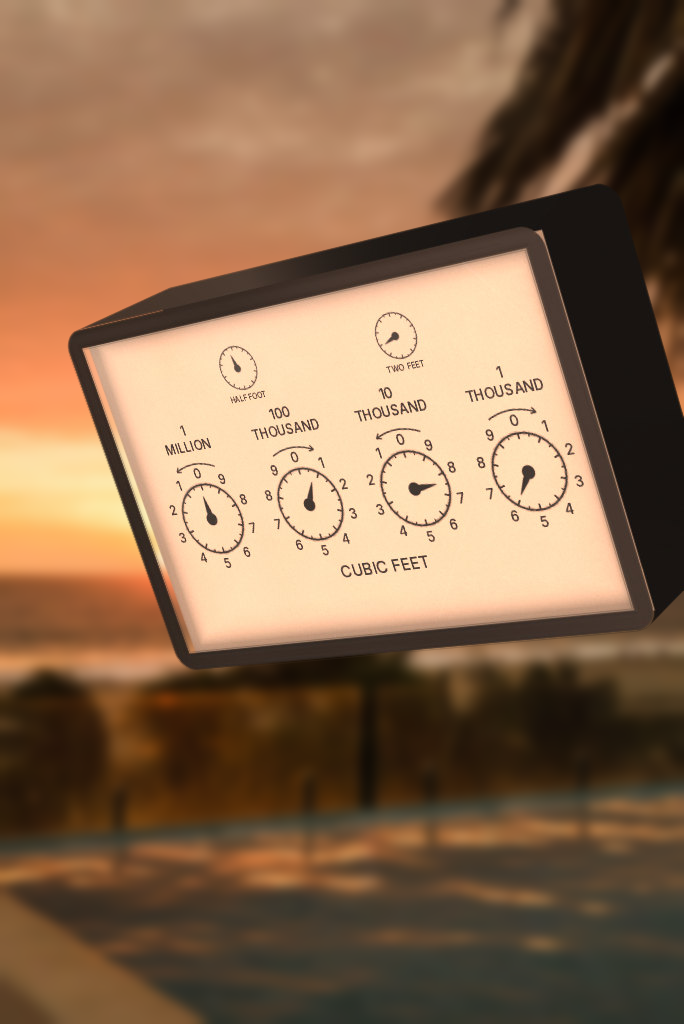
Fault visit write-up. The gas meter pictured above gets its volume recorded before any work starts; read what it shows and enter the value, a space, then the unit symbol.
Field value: 7600 ft³
